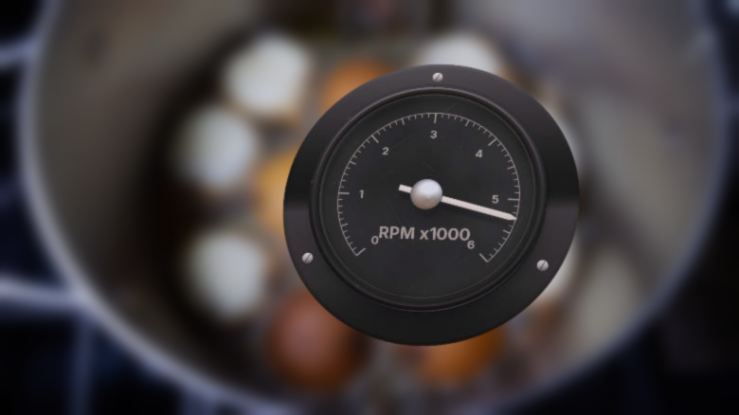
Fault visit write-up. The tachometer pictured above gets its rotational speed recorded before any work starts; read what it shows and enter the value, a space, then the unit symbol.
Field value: 5300 rpm
